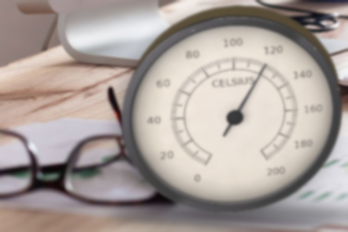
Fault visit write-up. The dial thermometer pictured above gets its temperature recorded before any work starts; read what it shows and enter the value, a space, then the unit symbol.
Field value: 120 °C
